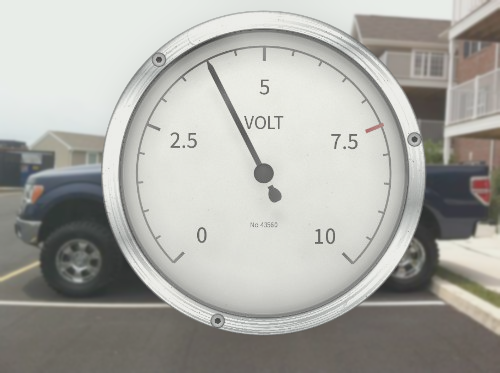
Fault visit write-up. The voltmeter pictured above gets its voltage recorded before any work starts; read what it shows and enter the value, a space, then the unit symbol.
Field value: 4 V
